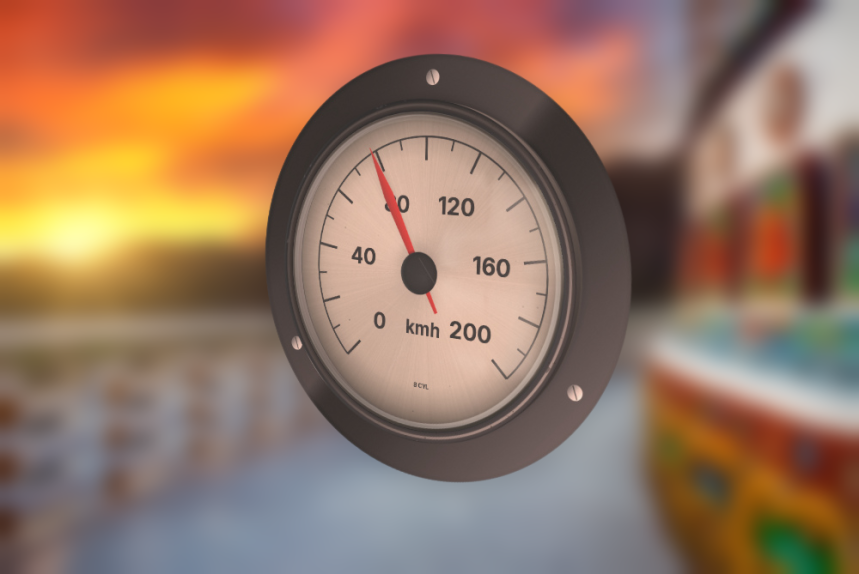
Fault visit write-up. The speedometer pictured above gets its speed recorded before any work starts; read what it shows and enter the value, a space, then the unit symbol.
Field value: 80 km/h
